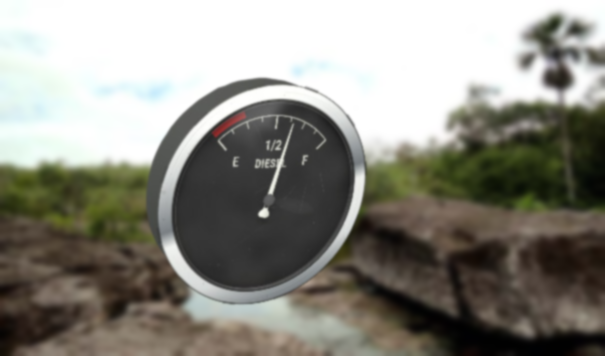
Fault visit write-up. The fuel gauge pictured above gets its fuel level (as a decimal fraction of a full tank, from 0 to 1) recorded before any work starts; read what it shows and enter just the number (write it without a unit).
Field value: 0.625
